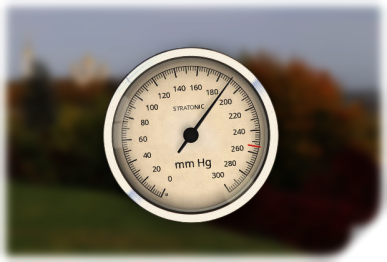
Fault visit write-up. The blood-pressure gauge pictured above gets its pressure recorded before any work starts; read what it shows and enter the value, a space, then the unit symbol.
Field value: 190 mmHg
